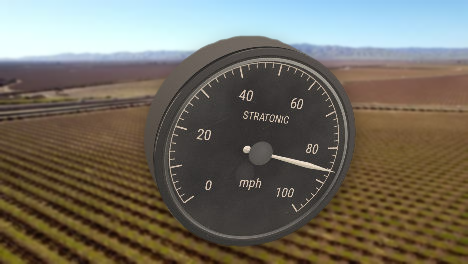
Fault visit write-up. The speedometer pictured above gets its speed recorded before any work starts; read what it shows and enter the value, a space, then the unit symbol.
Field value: 86 mph
